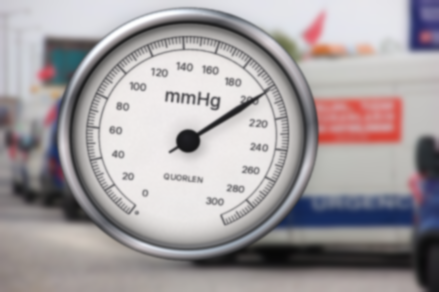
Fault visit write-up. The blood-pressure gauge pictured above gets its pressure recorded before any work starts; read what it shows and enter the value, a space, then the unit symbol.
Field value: 200 mmHg
